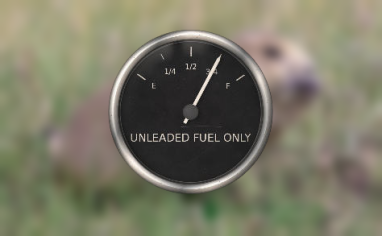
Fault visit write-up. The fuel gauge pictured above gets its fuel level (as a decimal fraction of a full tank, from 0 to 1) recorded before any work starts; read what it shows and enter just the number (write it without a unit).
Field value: 0.75
